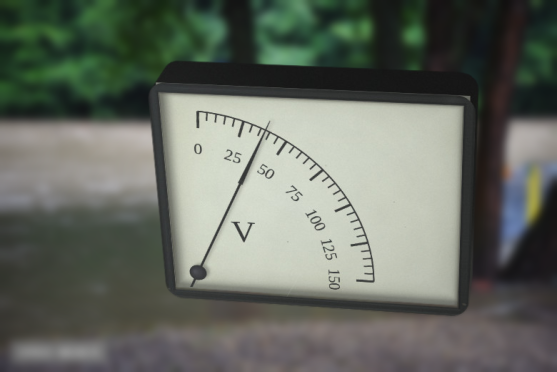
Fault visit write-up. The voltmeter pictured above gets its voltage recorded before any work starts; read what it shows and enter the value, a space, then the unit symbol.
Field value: 37.5 V
